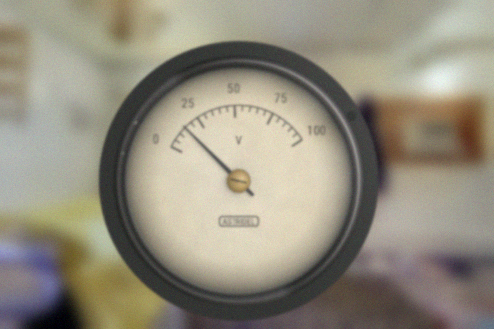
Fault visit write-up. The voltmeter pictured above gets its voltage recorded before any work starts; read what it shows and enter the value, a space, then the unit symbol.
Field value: 15 V
